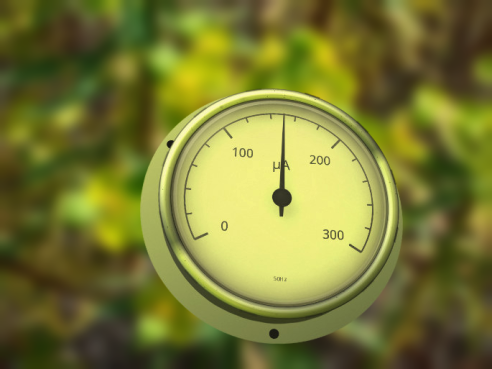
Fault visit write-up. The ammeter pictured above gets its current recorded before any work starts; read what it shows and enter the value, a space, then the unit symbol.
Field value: 150 µA
